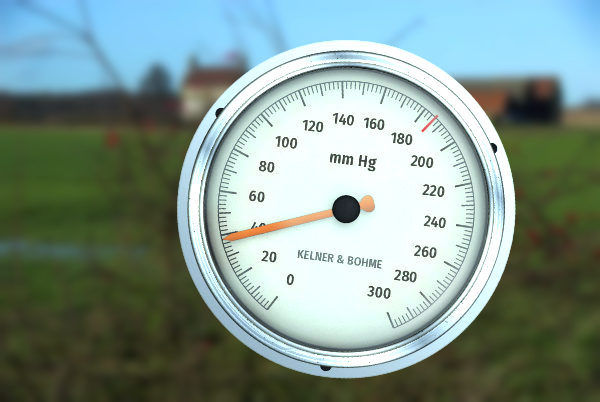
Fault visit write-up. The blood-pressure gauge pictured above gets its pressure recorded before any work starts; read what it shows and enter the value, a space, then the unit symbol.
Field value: 38 mmHg
